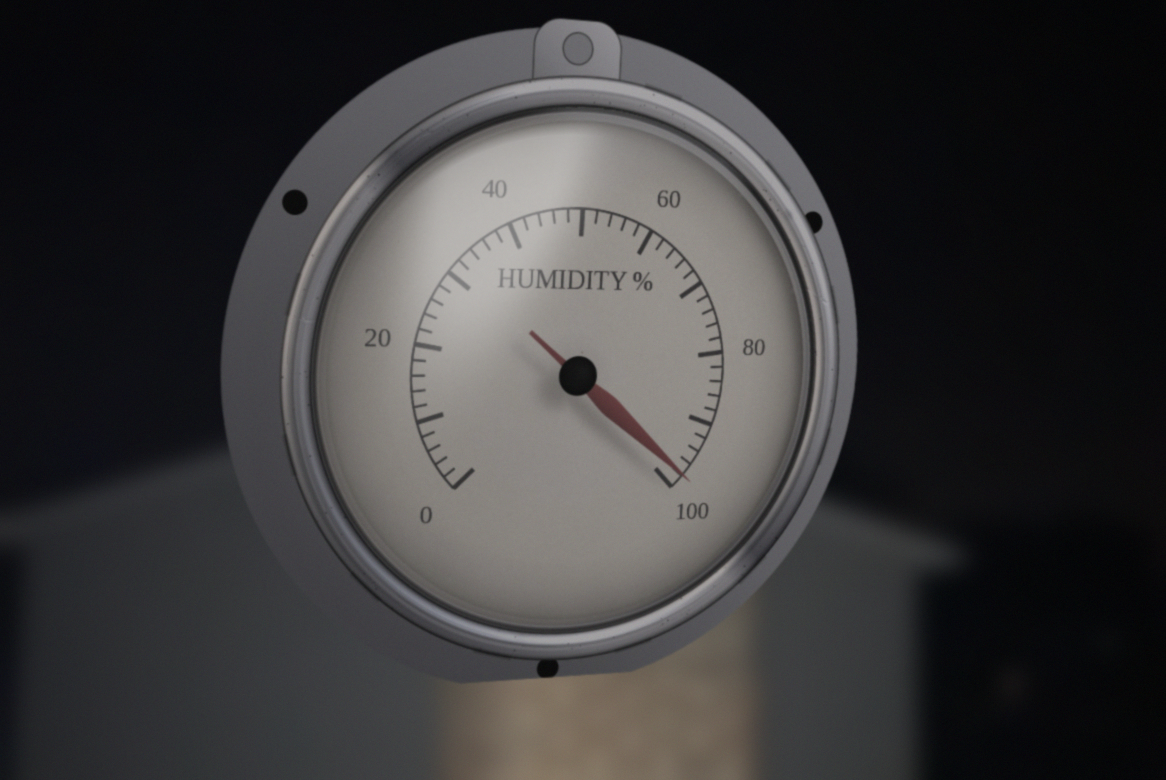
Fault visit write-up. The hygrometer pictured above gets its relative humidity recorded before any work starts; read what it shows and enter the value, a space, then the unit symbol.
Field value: 98 %
